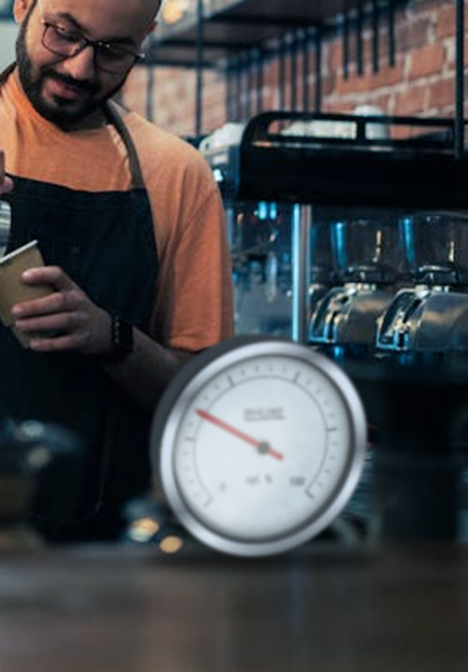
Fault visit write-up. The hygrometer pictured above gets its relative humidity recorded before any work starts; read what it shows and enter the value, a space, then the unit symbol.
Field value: 28 %
